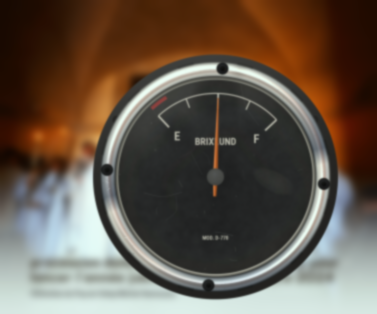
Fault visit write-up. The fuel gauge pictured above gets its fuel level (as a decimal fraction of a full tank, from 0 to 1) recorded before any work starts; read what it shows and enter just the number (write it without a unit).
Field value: 0.5
